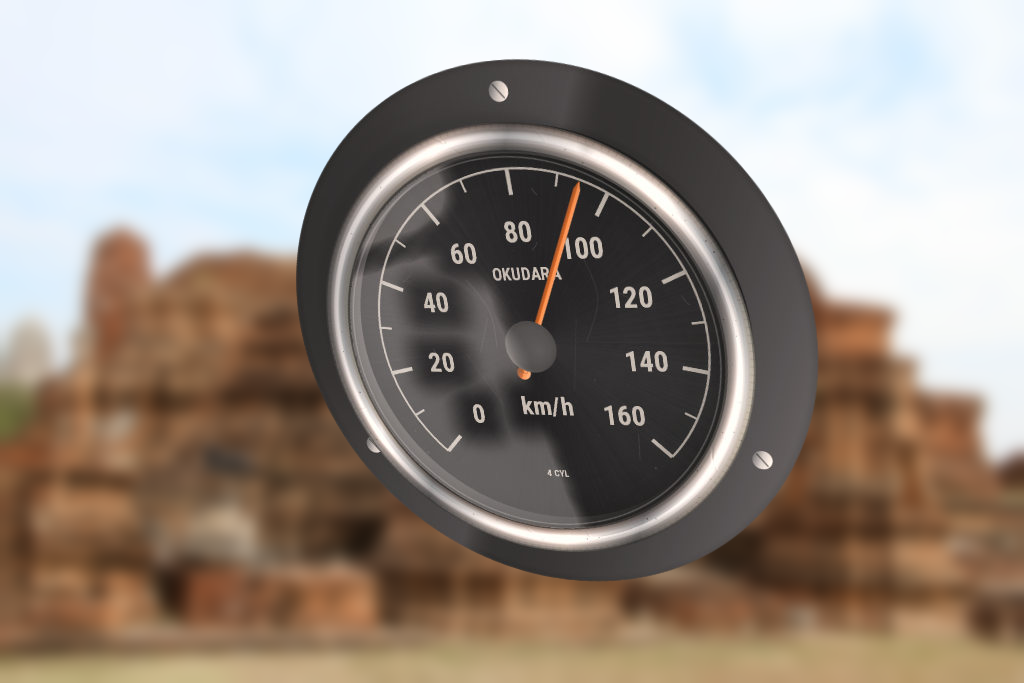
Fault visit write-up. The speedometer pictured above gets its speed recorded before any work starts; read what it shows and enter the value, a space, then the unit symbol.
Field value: 95 km/h
